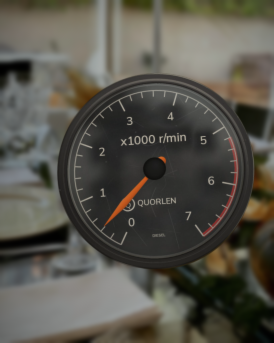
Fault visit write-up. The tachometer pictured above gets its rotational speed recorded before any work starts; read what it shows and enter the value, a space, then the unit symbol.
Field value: 400 rpm
